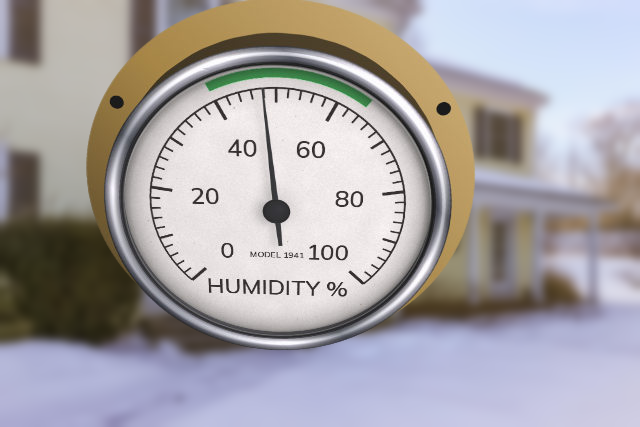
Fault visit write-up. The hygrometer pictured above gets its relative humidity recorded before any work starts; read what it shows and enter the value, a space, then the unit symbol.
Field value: 48 %
